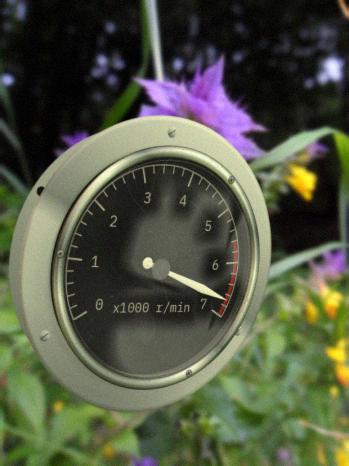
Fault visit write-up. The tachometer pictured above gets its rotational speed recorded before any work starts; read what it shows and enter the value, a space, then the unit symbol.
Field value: 6700 rpm
